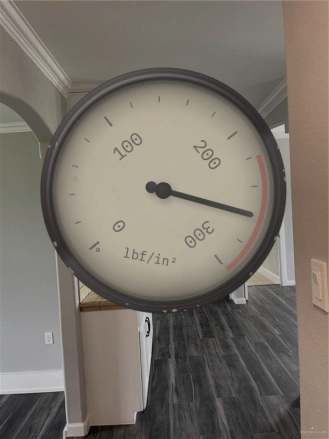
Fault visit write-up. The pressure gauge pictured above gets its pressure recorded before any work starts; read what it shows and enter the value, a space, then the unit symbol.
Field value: 260 psi
